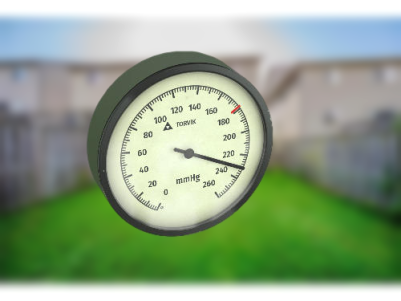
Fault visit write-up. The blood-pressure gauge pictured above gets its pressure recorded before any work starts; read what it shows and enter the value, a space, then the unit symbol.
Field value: 230 mmHg
